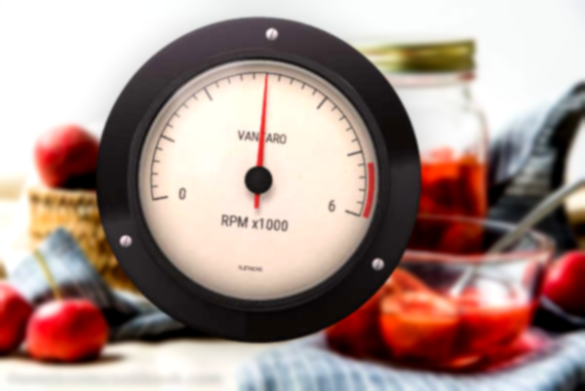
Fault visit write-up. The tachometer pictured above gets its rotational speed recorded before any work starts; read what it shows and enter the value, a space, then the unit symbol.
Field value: 3000 rpm
